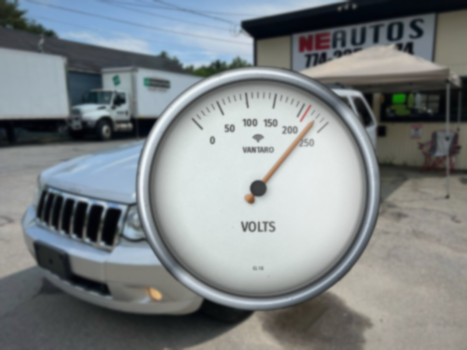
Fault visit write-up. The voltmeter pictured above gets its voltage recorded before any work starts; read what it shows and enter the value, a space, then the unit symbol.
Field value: 230 V
